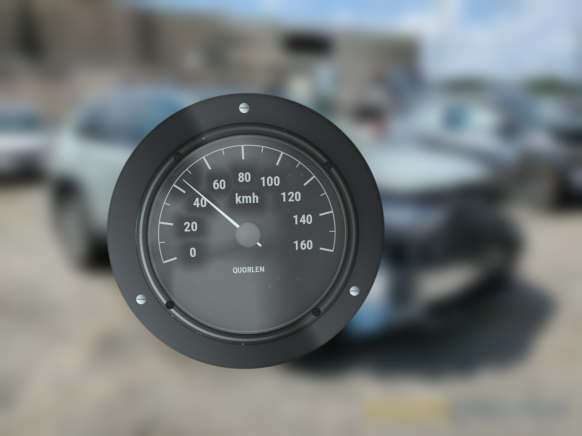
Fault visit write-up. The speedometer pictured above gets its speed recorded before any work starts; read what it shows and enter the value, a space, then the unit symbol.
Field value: 45 km/h
